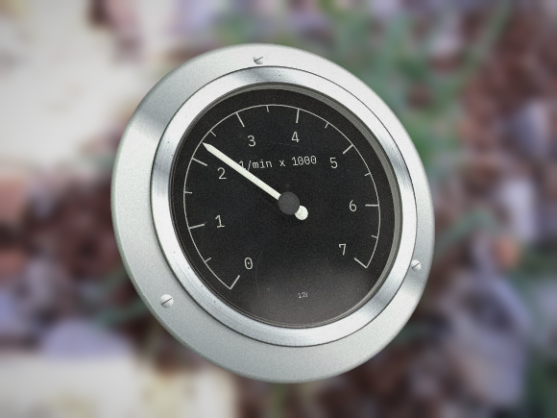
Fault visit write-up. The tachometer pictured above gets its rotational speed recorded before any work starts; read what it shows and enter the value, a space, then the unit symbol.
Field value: 2250 rpm
